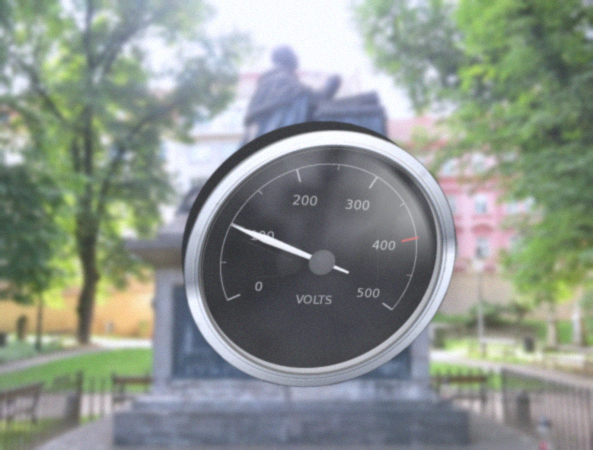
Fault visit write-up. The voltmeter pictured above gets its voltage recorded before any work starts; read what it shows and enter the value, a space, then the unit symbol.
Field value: 100 V
